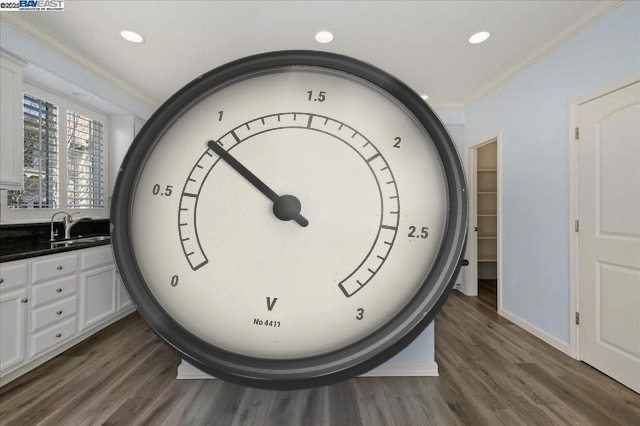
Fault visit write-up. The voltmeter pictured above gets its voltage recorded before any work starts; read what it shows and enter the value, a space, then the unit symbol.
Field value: 0.85 V
